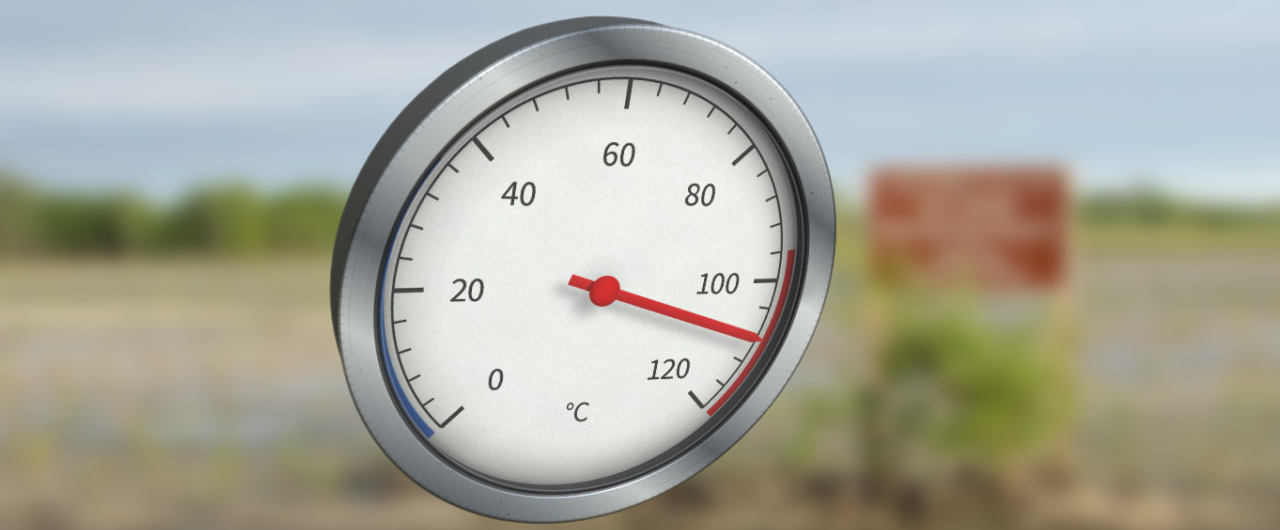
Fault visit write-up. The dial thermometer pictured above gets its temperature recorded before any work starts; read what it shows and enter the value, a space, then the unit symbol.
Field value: 108 °C
